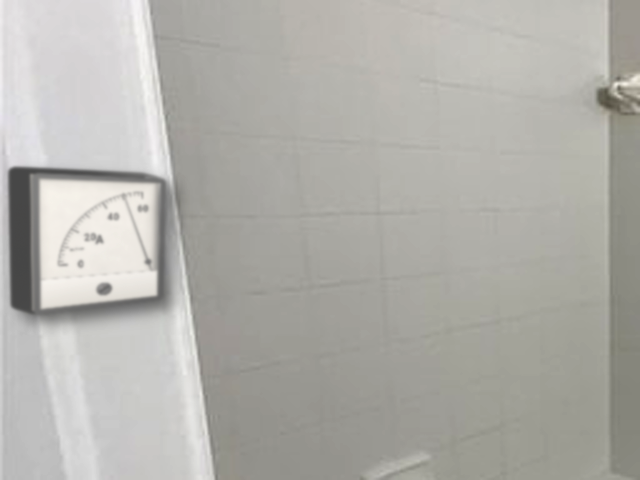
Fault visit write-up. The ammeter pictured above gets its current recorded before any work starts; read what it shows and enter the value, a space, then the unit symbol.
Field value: 50 A
